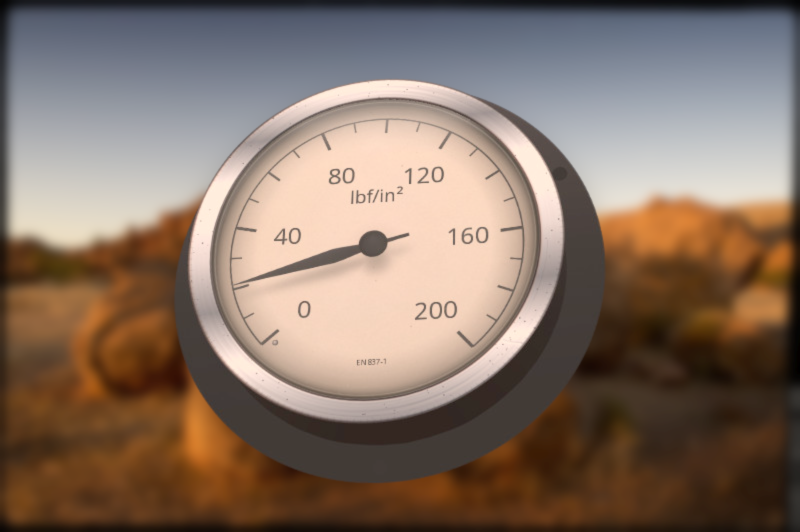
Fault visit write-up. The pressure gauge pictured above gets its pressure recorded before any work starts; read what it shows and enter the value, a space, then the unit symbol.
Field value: 20 psi
